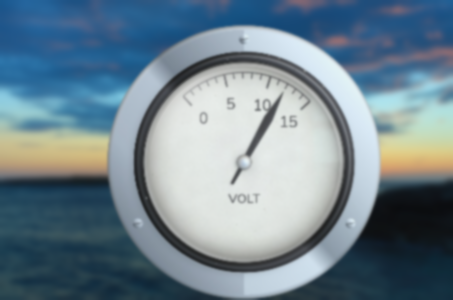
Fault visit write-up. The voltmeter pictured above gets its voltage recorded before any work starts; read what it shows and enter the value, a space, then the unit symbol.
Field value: 12 V
